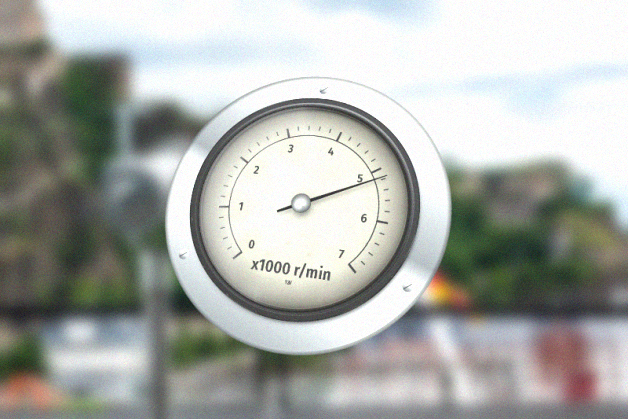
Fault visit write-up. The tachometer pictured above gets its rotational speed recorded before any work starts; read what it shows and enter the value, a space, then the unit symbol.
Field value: 5200 rpm
